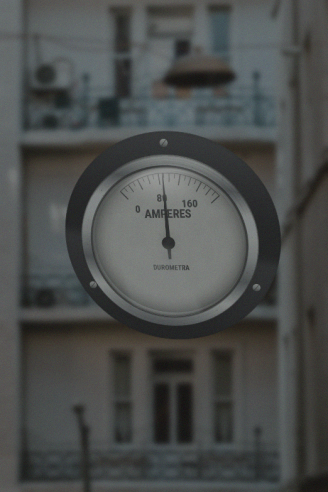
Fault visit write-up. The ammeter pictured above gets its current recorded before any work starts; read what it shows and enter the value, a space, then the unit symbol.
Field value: 90 A
